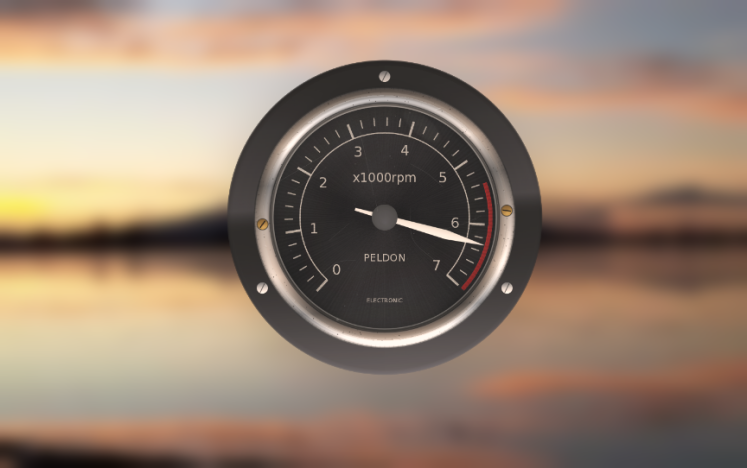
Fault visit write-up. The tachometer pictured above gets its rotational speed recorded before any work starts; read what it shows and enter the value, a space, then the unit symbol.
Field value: 6300 rpm
